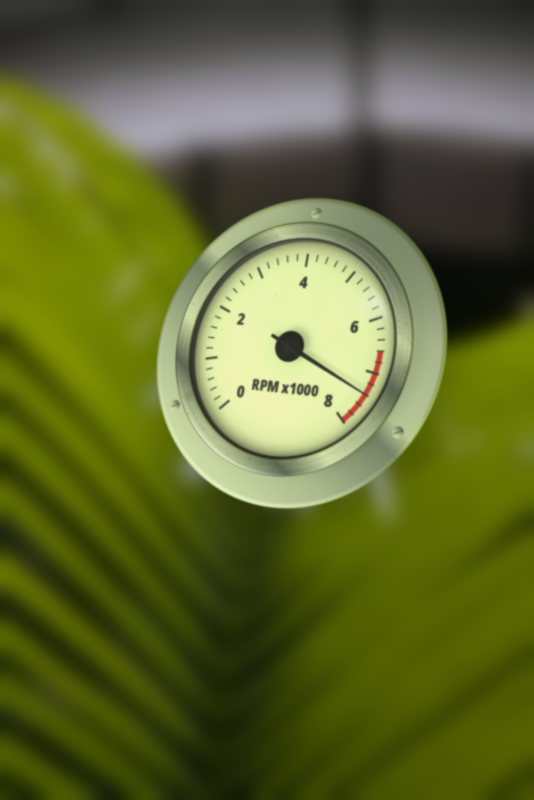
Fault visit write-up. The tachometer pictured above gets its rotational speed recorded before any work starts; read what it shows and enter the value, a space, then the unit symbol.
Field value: 7400 rpm
